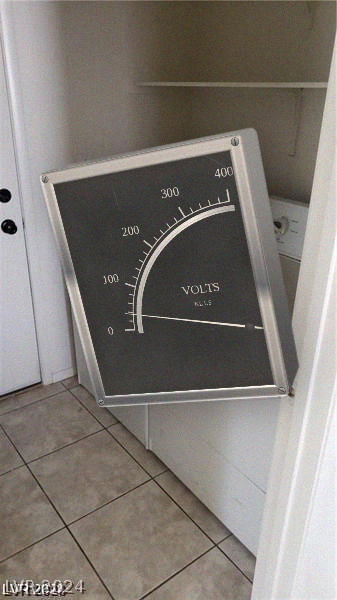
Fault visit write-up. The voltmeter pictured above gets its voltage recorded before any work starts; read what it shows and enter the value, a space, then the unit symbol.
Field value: 40 V
